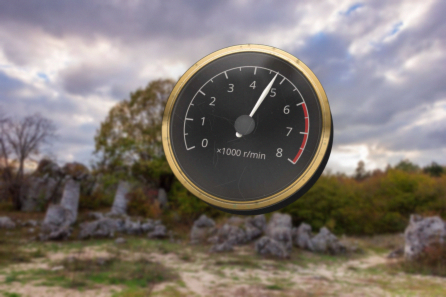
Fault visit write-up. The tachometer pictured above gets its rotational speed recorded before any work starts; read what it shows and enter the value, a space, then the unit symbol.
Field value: 4750 rpm
